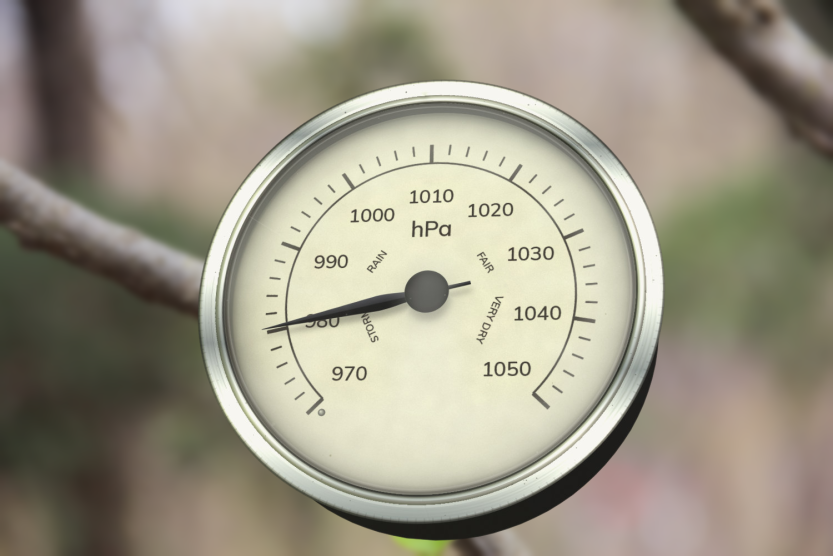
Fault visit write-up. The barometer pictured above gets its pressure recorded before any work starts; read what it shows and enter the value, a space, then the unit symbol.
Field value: 980 hPa
